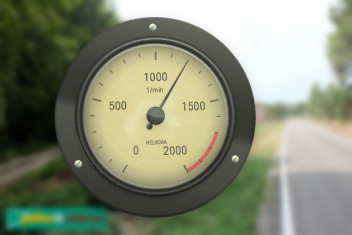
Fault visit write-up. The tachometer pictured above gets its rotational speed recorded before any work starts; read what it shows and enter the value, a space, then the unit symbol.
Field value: 1200 rpm
